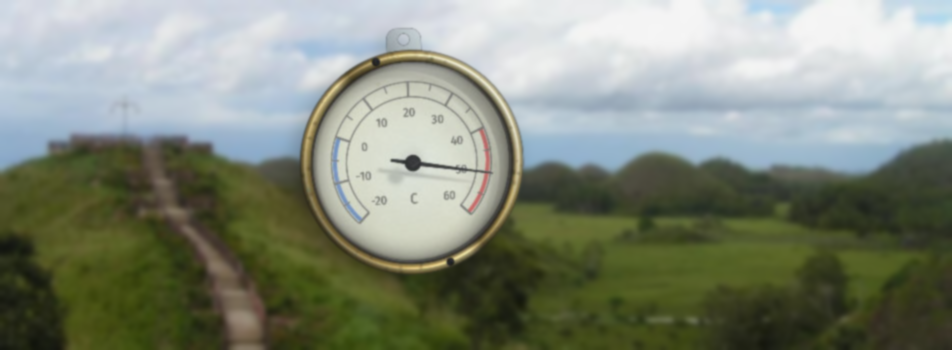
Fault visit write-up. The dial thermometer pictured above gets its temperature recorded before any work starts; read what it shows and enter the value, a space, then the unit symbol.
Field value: 50 °C
